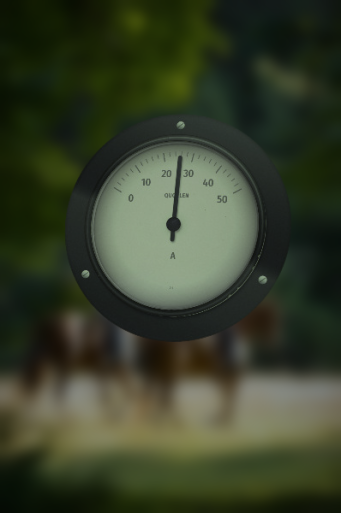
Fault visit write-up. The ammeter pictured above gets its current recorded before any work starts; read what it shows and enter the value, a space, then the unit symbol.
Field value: 26 A
